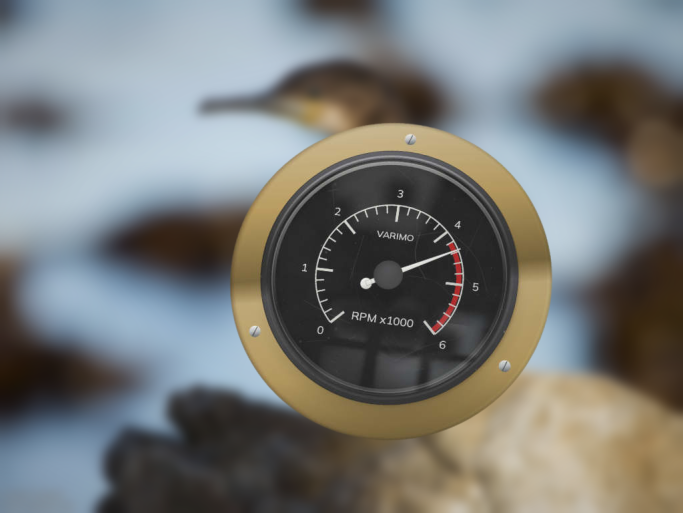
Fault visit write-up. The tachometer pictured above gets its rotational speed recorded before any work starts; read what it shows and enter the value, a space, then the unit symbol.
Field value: 4400 rpm
